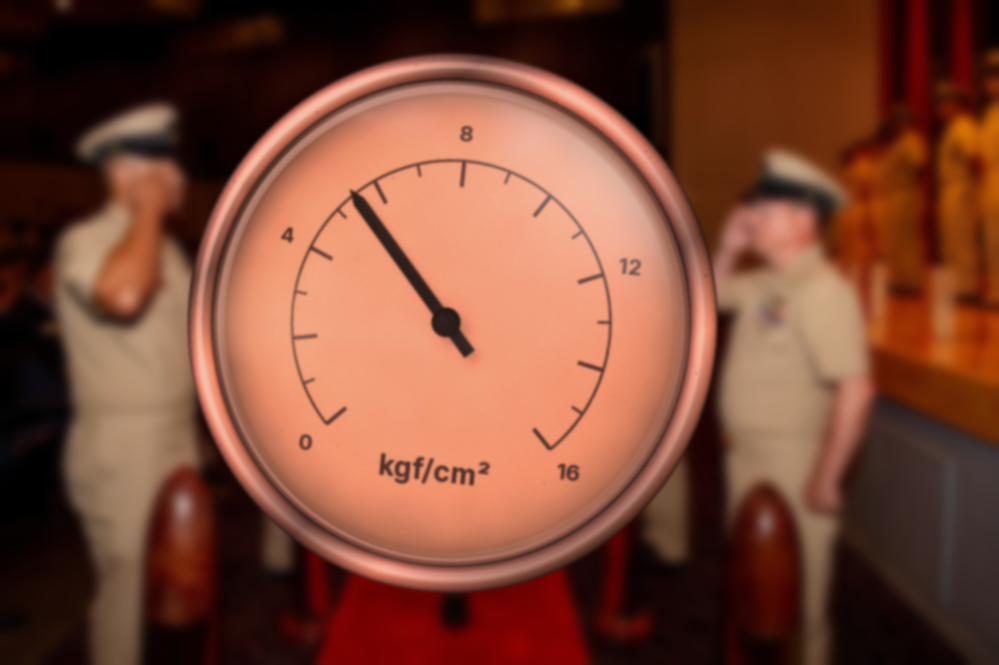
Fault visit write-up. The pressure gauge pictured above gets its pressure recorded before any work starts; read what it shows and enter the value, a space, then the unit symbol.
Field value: 5.5 kg/cm²
